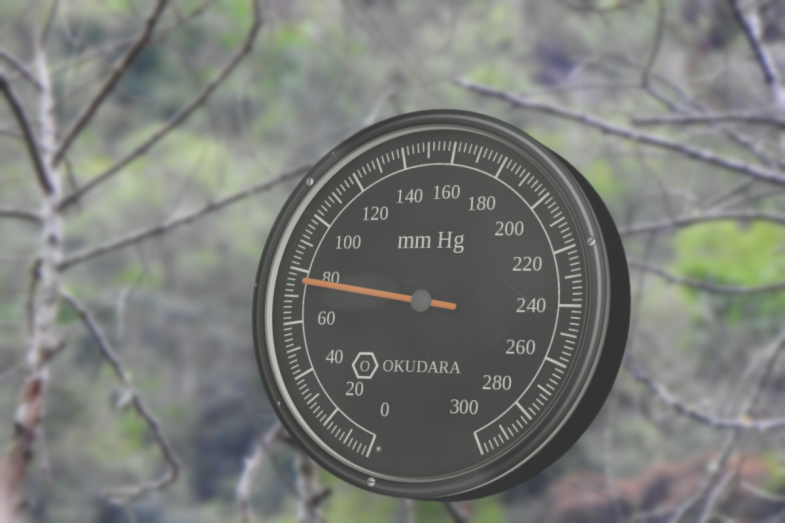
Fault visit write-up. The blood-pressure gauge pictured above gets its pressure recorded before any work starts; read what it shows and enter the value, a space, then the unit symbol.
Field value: 76 mmHg
